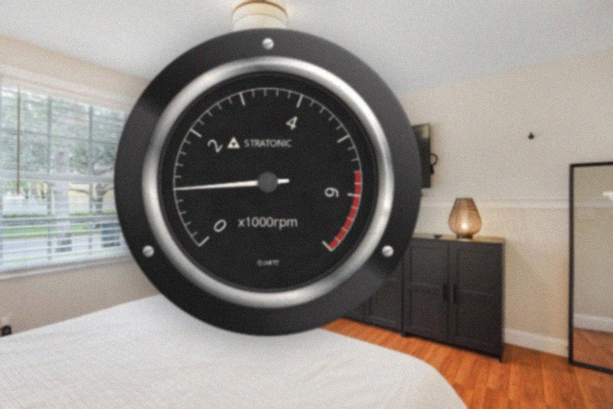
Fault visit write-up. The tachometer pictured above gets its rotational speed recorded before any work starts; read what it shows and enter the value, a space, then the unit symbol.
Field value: 1000 rpm
